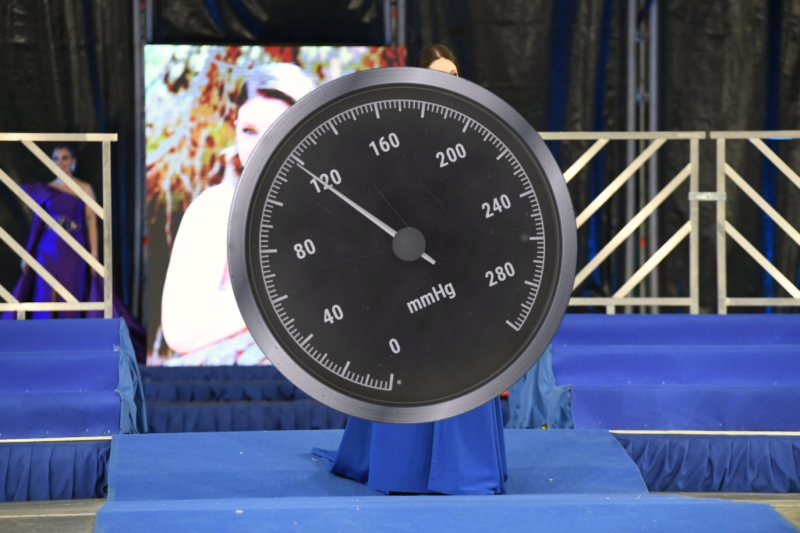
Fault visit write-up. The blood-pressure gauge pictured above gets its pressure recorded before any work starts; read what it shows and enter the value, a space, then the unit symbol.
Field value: 118 mmHg
